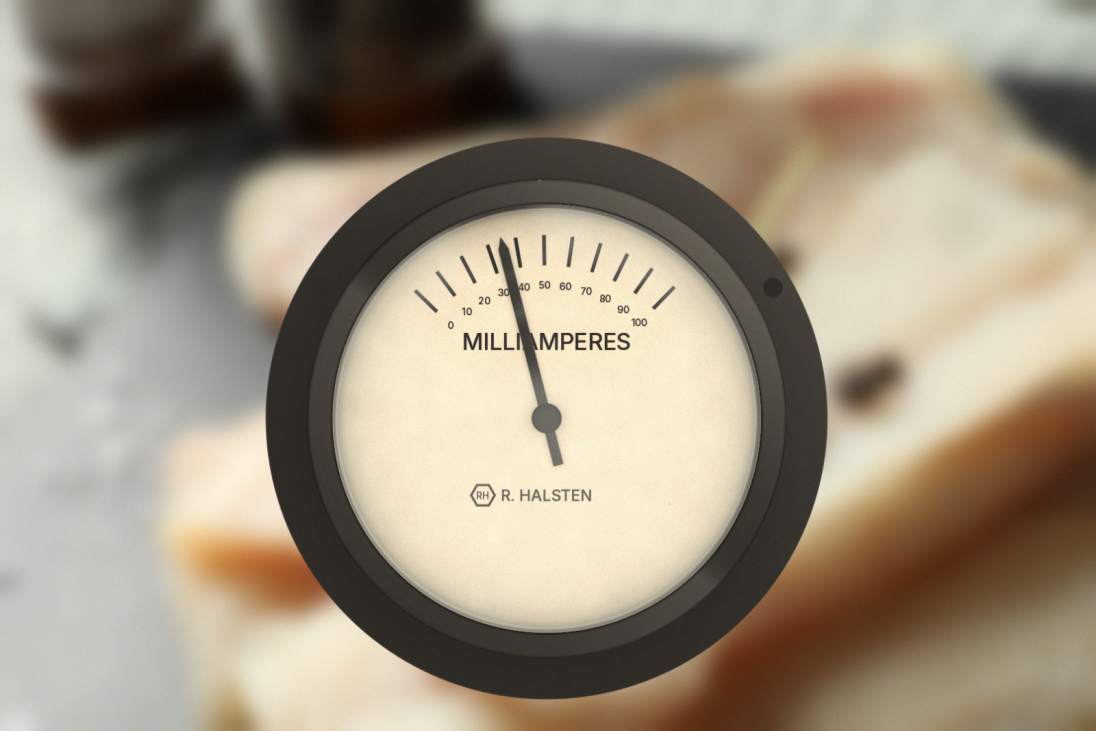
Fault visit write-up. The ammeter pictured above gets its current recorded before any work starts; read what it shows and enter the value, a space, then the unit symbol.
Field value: 35 mA
